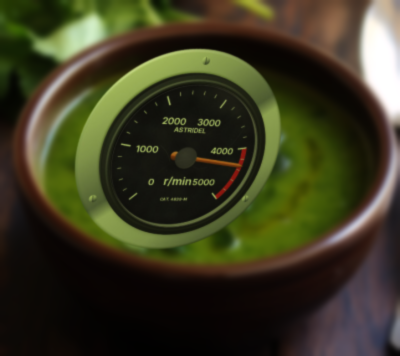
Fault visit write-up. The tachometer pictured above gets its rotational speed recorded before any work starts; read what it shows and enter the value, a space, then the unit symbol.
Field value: 4300 rpm
